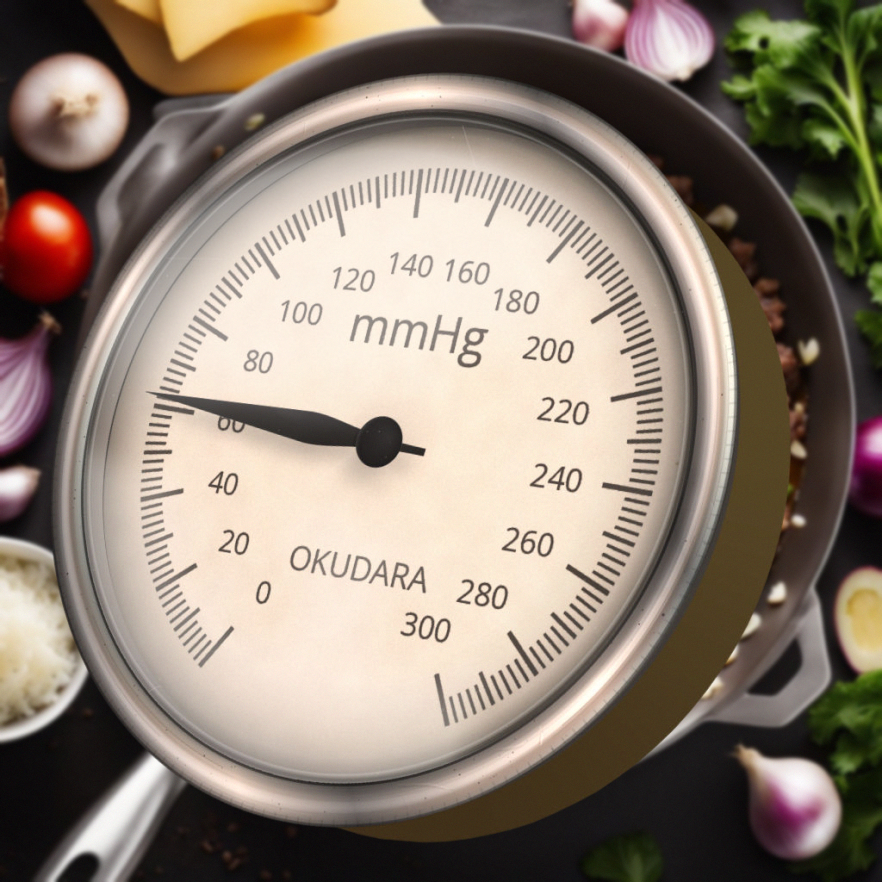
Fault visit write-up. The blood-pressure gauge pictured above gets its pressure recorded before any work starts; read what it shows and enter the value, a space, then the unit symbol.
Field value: 62 mmHg
